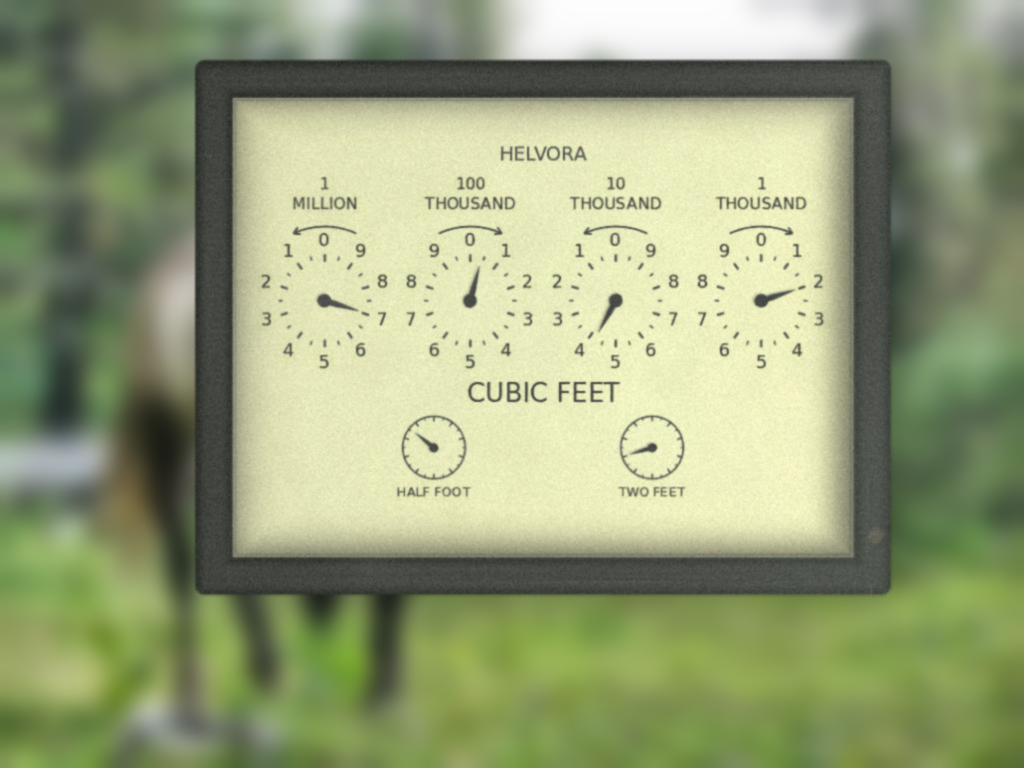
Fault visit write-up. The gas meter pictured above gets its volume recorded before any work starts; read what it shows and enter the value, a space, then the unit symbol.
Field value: 704200 ft³
